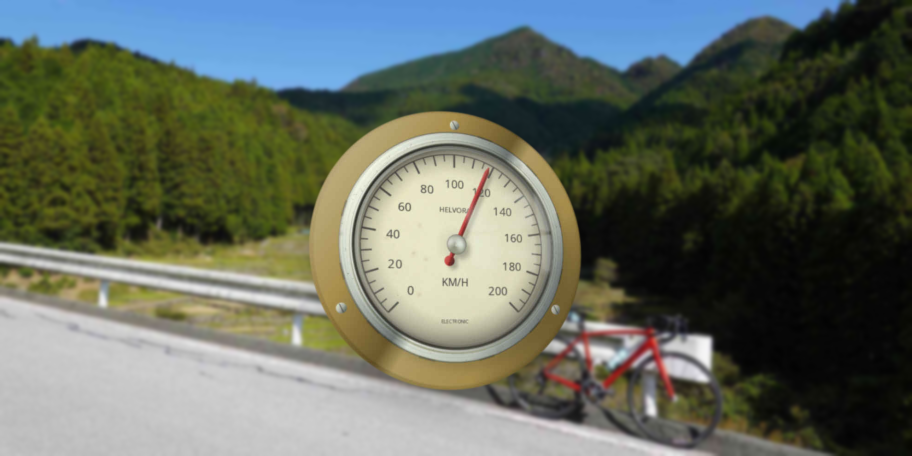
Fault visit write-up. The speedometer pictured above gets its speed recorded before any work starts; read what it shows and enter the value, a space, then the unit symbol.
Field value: 117.5 km/h
